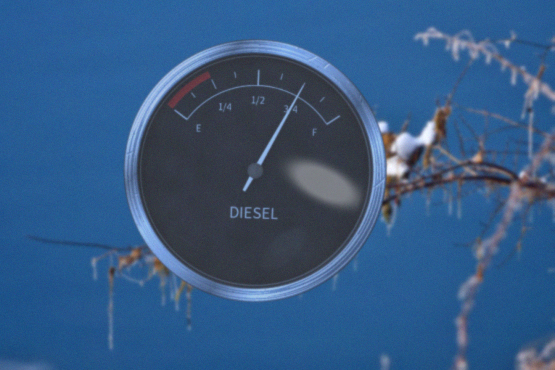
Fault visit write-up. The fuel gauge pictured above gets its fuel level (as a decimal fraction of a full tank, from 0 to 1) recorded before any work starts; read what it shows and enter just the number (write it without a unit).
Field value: 0.75
